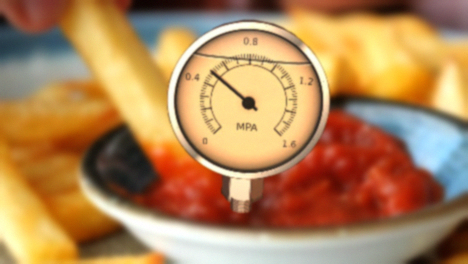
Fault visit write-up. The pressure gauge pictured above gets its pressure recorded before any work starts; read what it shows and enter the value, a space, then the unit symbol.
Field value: 0.5 MPa
